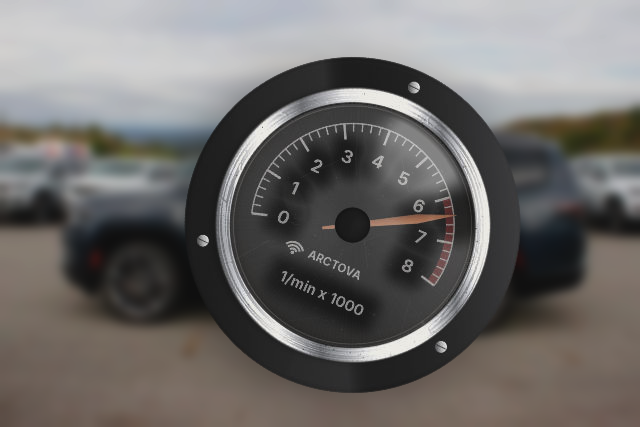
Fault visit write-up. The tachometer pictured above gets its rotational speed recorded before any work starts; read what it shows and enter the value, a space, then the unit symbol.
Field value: 6400 rpm
